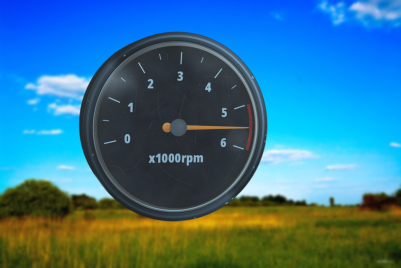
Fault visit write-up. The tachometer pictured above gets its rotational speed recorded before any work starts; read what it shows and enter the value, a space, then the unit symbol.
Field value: 5500 rpm
